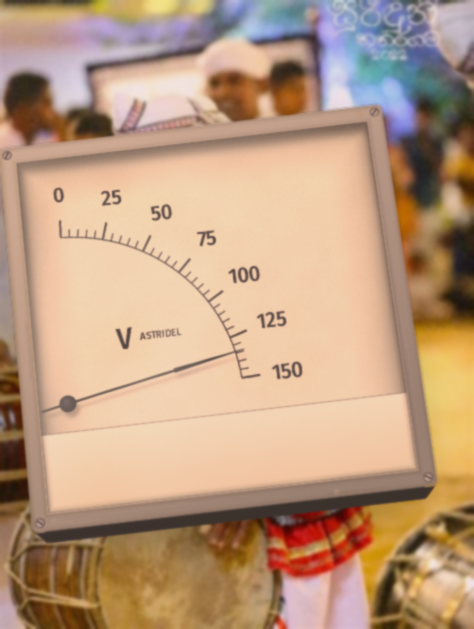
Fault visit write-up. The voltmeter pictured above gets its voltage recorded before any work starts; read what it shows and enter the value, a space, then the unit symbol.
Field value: 135 V
